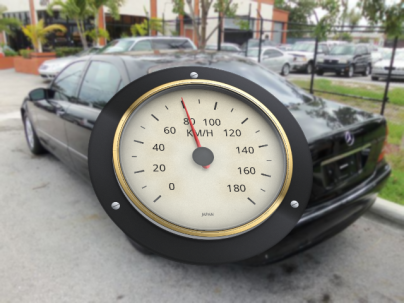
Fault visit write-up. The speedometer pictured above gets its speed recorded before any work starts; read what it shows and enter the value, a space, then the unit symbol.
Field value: 80 km/h
